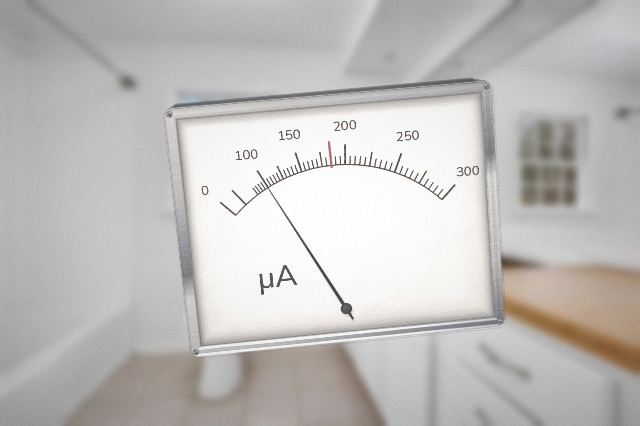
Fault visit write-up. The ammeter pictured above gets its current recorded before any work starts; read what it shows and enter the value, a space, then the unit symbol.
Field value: 100 µA
